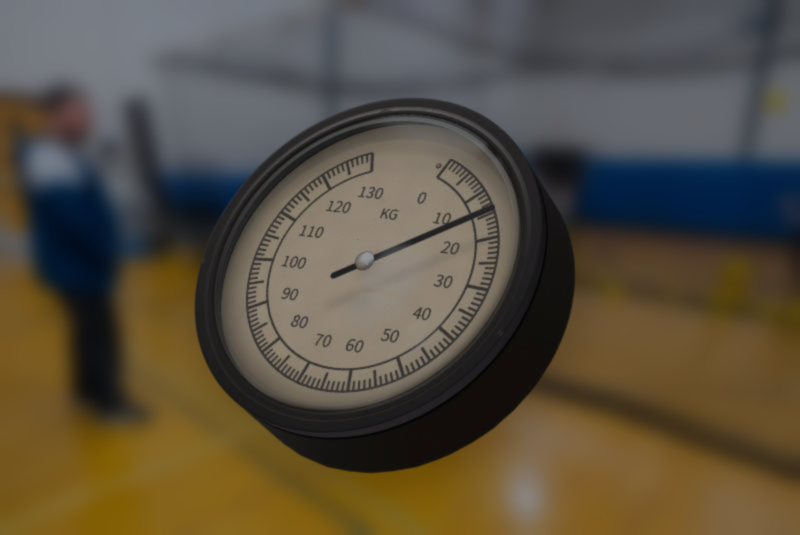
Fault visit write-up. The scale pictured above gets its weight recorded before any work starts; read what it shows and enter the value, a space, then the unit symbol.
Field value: 15 kg
